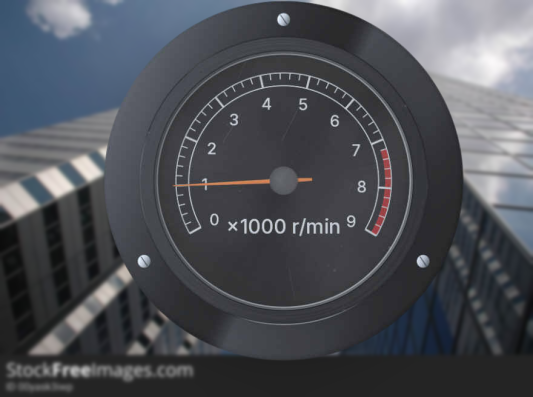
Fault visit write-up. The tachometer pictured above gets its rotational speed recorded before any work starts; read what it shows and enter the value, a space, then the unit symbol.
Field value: 1000 rpm
